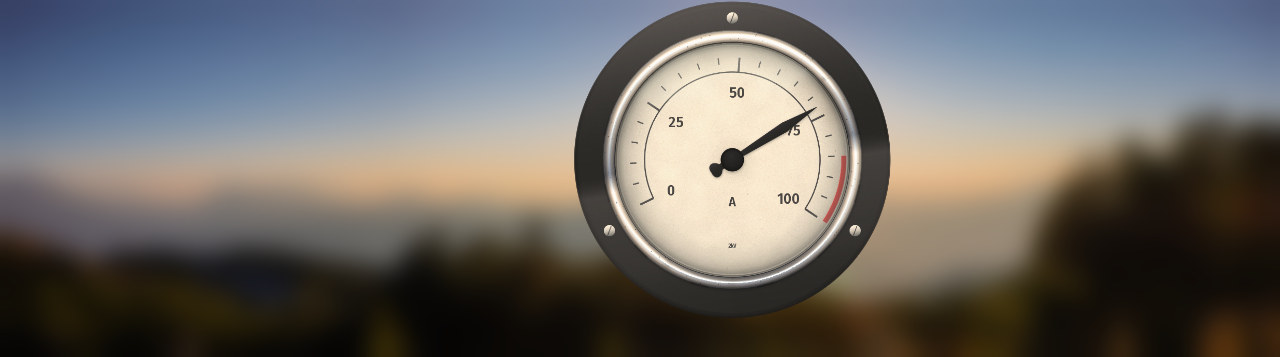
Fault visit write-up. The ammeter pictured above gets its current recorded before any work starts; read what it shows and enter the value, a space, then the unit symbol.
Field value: 72.5 A
